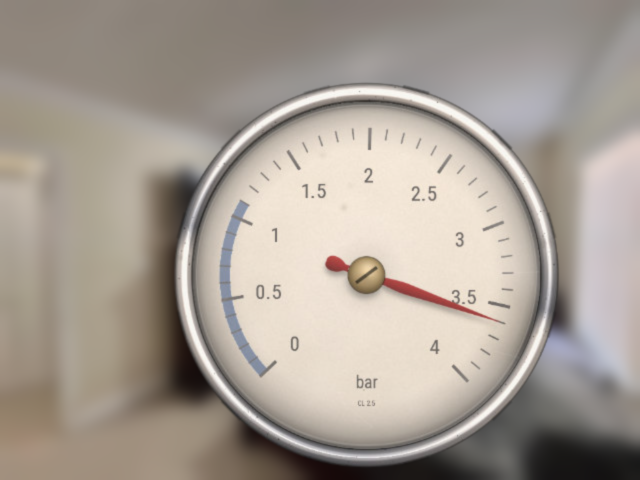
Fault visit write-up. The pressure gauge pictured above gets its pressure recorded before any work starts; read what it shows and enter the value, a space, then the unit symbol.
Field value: 3.6 bar
